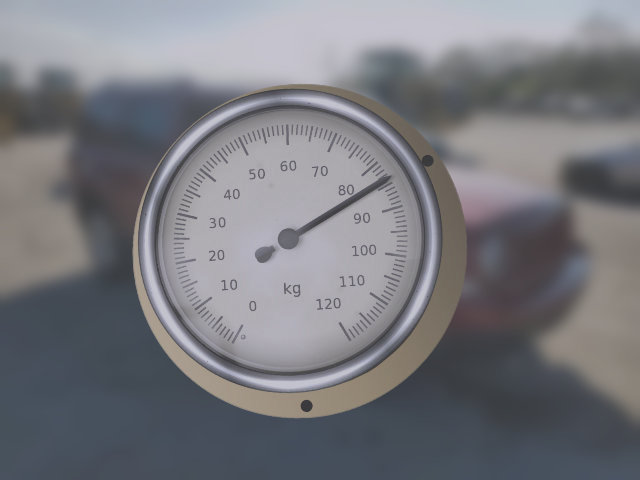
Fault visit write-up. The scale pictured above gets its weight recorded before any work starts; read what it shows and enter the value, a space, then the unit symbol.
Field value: 84 kg
